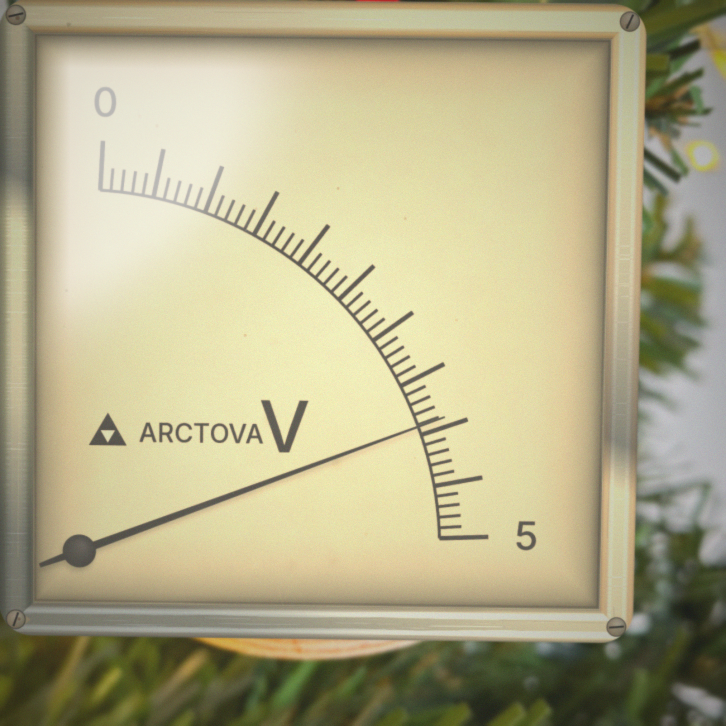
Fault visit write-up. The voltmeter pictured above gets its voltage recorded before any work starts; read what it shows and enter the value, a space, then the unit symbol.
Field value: 3.9 V
